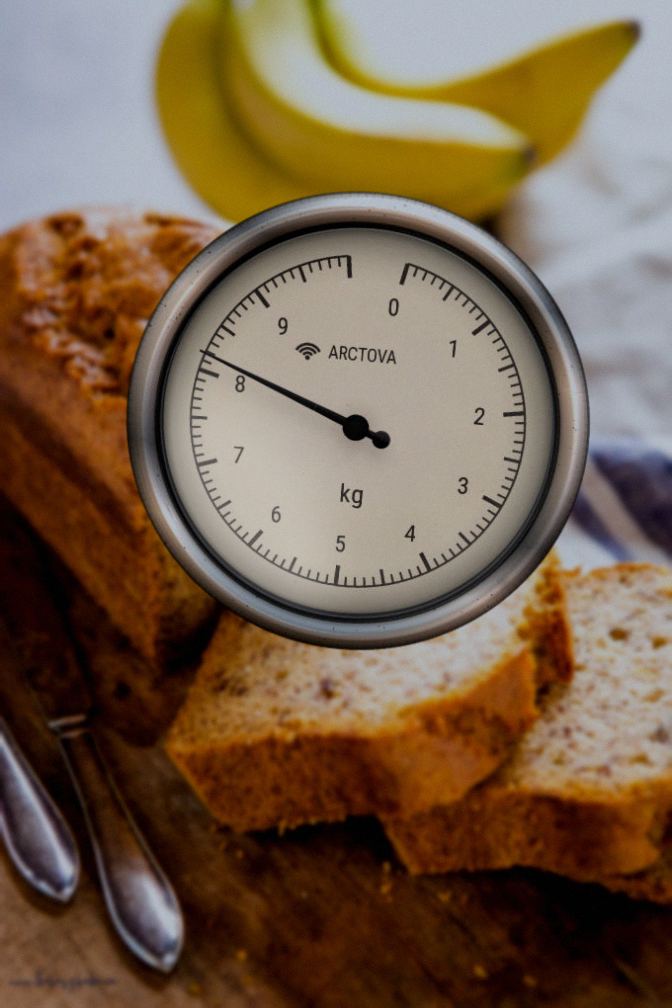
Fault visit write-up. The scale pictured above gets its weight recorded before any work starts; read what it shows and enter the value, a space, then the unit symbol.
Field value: 8.2 kg
